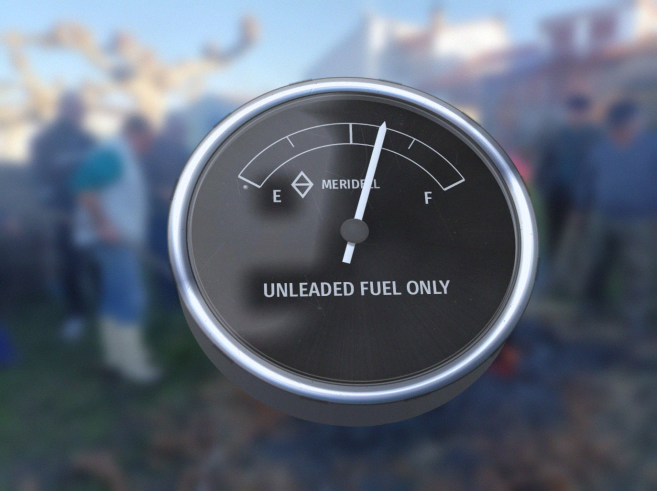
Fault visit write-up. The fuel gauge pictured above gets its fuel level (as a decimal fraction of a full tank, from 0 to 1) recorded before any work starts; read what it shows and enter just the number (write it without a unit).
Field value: 0.625
